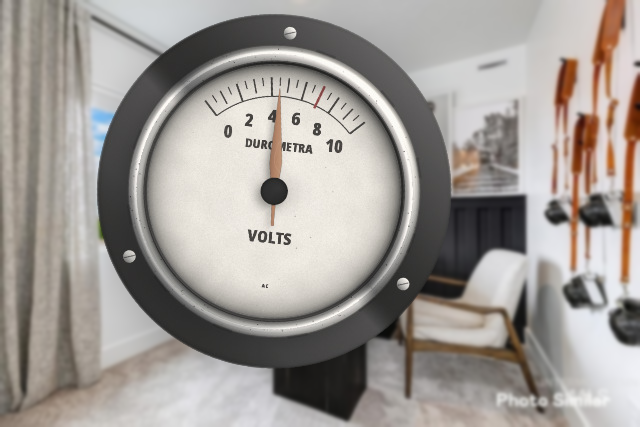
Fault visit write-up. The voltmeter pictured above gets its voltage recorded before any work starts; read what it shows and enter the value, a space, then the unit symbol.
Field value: 4.5 V
